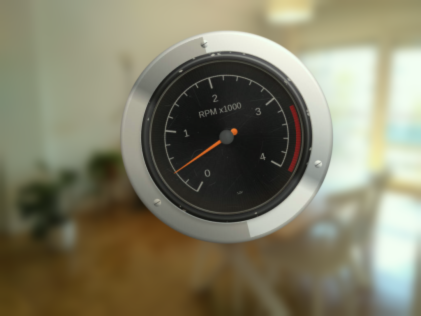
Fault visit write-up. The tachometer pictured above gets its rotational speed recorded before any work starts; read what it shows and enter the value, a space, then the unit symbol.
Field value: 400 rpm
